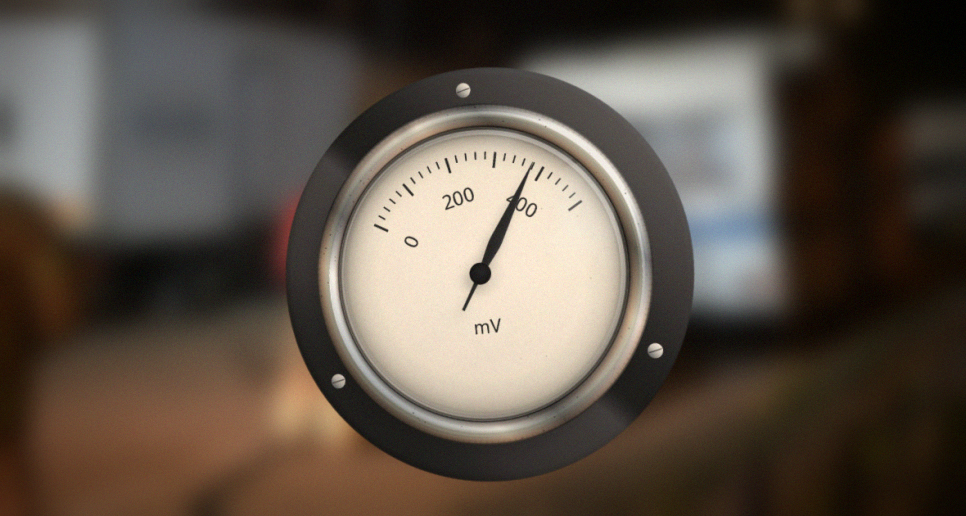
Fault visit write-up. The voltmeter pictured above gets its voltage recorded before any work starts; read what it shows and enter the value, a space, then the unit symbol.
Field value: 380 mV
